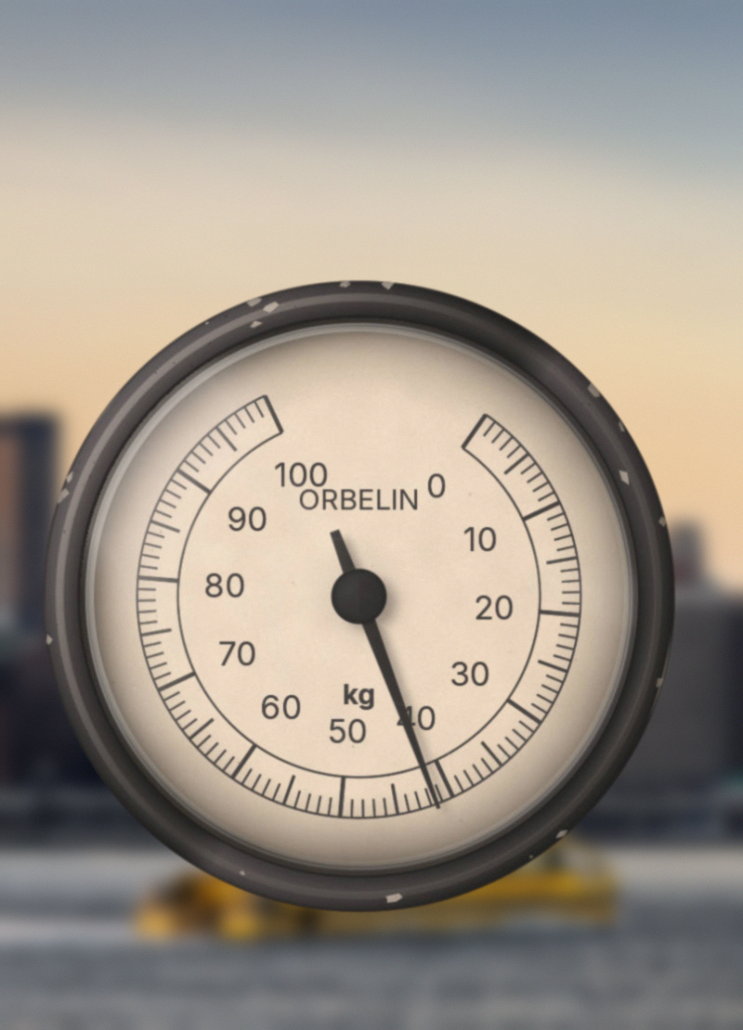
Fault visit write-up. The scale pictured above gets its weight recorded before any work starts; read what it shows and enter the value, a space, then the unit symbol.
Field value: 41.5 kg
